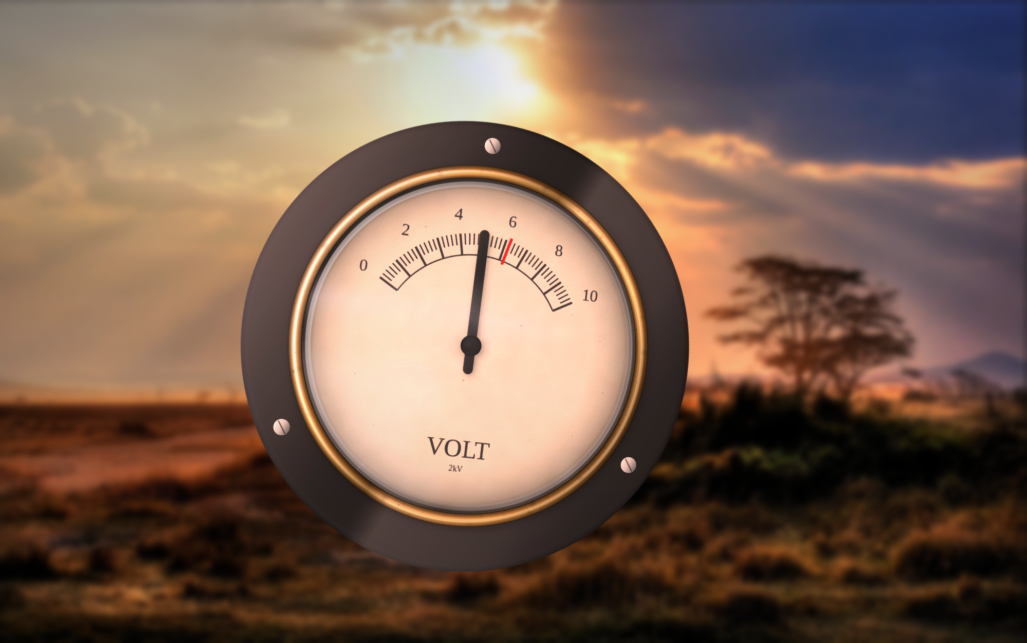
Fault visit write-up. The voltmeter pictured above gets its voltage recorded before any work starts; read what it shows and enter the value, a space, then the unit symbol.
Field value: 5 V
